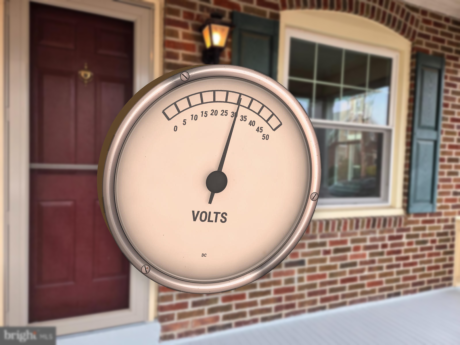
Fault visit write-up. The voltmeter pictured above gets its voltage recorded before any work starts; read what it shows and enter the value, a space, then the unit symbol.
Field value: 30 V
